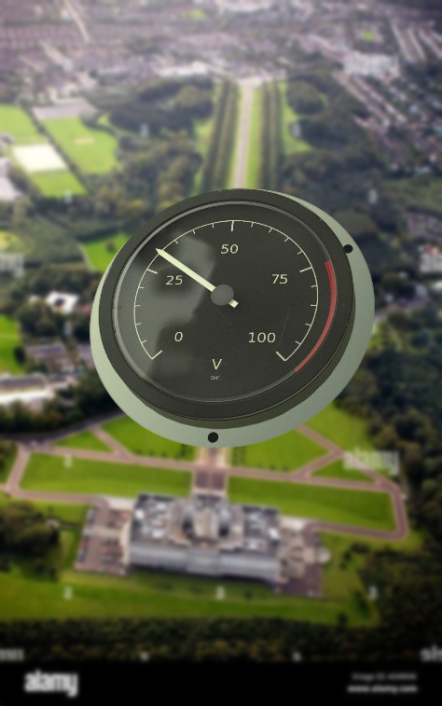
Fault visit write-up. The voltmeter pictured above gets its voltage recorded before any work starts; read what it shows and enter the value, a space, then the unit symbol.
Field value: 30 V
